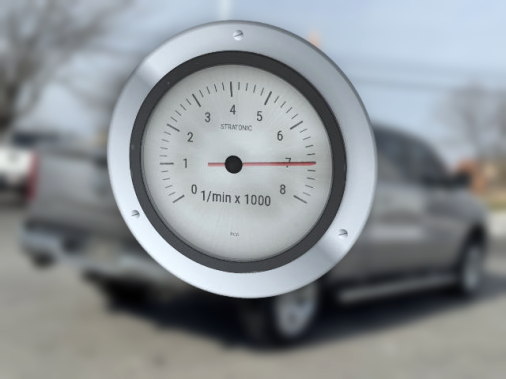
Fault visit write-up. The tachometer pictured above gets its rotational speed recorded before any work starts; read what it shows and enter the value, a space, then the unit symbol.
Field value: 7000 rpm
